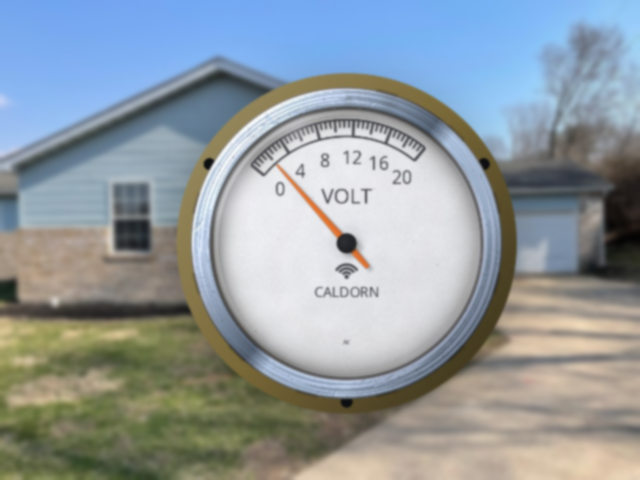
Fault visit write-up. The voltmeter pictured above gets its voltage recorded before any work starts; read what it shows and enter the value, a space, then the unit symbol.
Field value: 2 V
